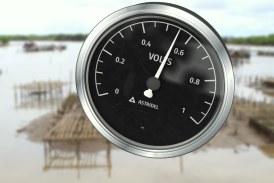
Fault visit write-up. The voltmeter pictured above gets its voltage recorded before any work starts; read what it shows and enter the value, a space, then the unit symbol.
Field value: 0.55 V
